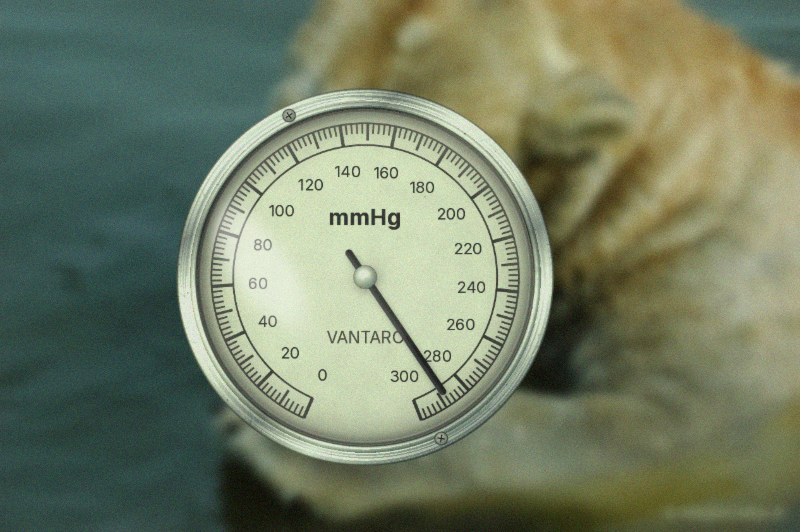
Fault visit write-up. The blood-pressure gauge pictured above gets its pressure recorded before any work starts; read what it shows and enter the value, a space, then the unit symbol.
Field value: 288 mmHg
